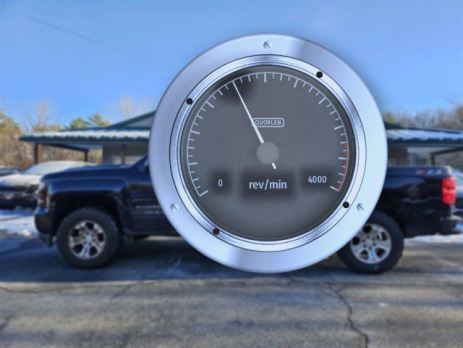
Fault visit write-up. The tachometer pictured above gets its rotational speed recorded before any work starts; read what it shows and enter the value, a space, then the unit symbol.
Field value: 1600 rpm
